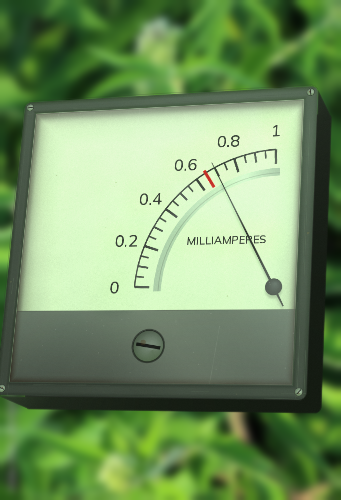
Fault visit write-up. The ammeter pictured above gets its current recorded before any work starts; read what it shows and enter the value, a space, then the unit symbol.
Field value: 0.7 mA
